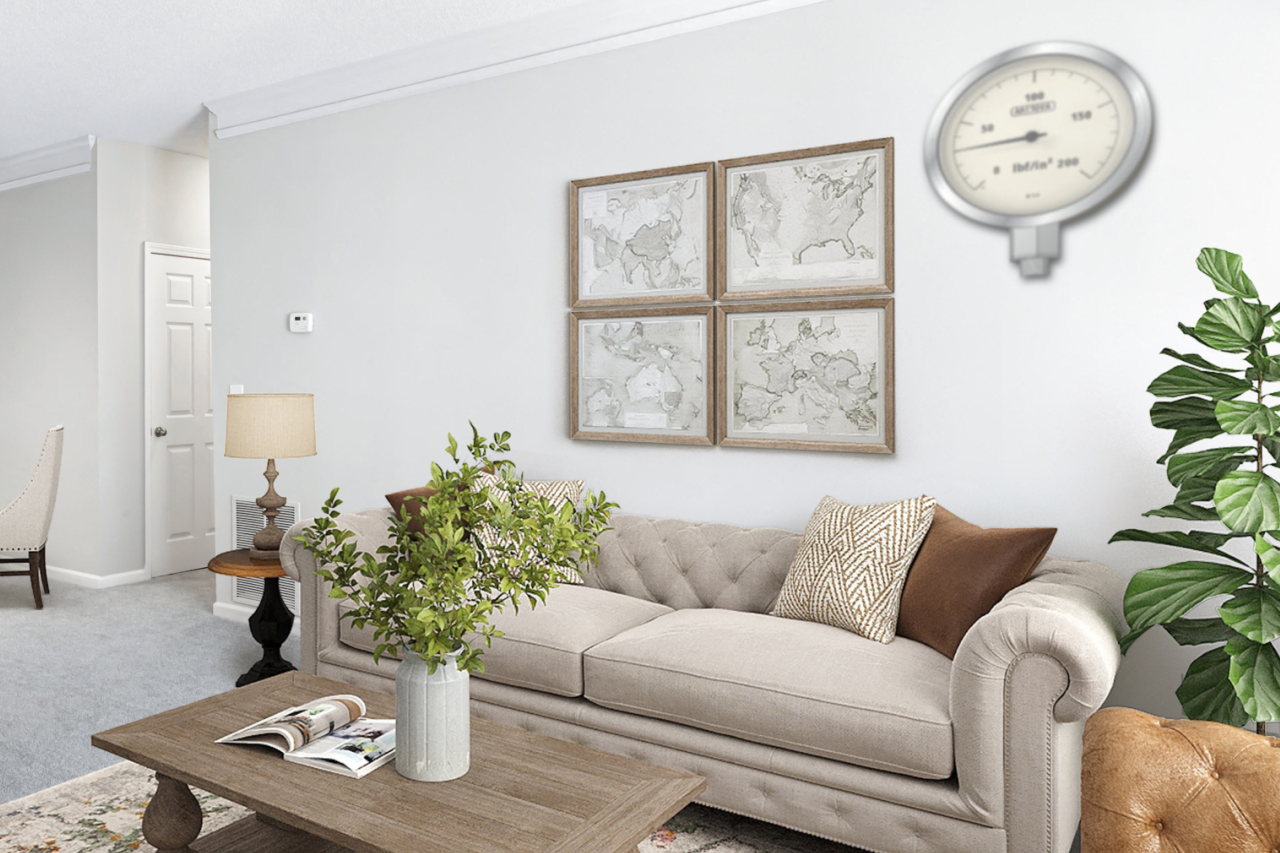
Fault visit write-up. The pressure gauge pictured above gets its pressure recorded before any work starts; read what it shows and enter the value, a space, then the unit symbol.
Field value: 30 psi
